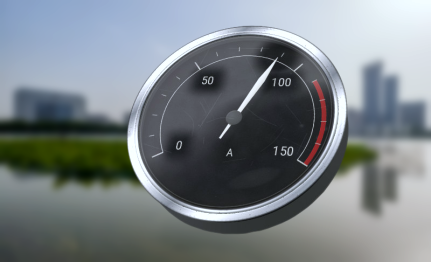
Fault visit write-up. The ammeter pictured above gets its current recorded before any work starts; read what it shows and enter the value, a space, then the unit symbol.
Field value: 90 A
